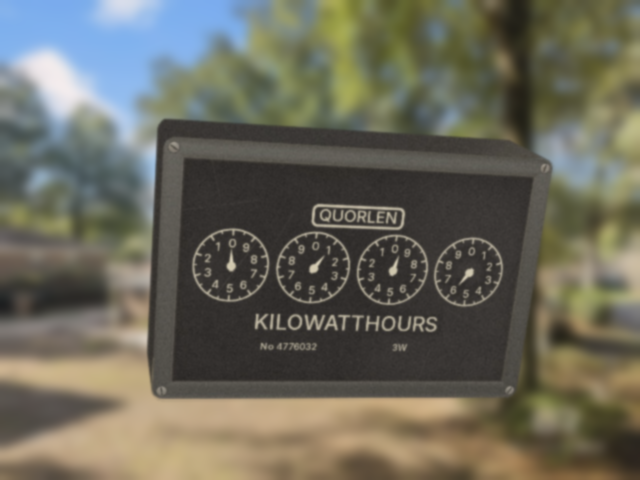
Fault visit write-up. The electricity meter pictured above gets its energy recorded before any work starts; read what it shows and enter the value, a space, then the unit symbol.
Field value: 96 kWh
